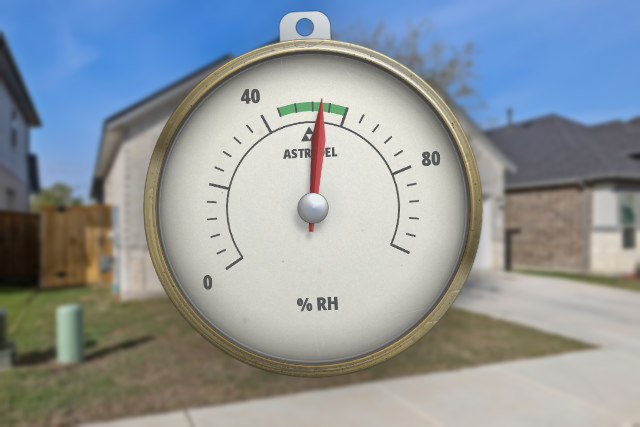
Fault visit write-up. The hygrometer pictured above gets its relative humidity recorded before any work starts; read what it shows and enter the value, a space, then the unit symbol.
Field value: 54 %
